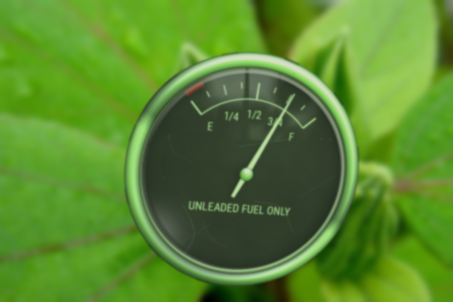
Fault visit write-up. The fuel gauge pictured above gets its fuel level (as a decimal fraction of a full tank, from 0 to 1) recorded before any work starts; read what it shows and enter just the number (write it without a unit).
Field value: 0.75
